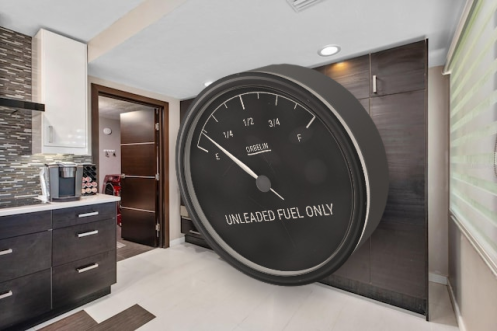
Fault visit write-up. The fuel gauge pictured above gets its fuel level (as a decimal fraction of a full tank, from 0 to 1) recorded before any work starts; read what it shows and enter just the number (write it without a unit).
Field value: 0.125
